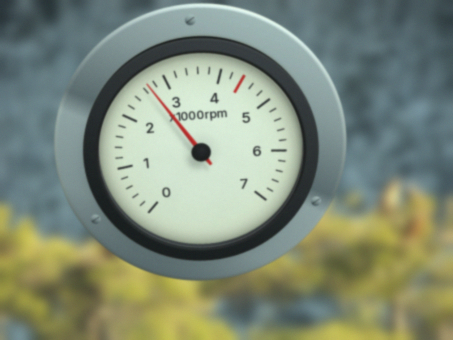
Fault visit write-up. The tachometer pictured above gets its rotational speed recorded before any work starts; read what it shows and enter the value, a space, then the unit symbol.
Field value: 2700 rpm
